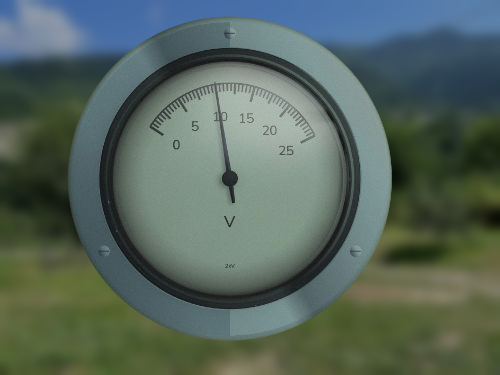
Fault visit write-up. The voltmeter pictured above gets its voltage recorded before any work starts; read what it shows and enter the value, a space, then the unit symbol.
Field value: 10 V
